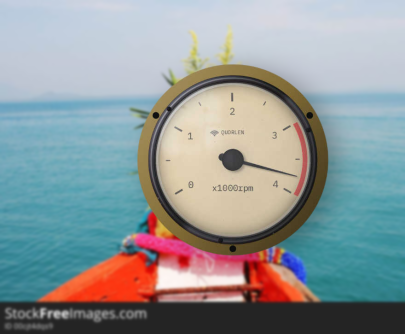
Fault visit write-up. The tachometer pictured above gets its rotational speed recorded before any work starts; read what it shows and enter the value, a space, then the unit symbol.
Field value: 3750 rpm
